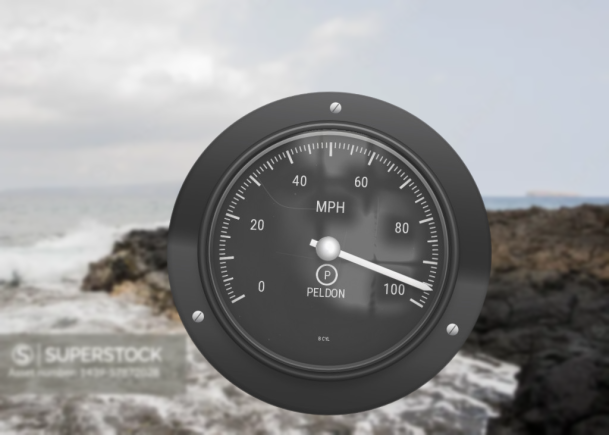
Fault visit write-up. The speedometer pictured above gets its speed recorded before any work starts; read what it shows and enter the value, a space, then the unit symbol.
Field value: 96 mph
